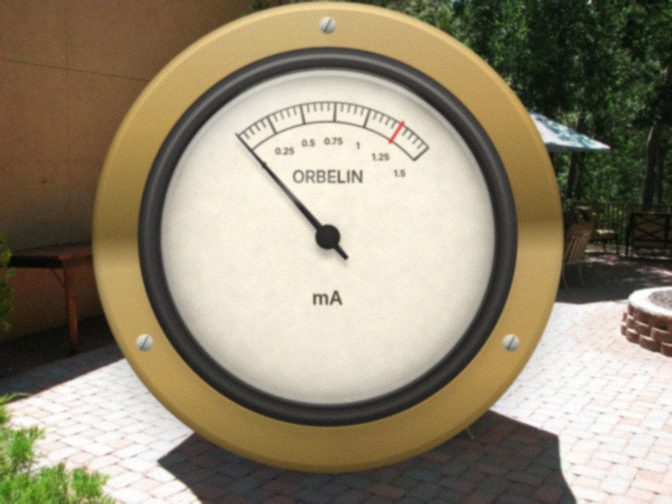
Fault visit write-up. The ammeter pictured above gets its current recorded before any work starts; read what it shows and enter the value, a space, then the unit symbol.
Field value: 0 mA
